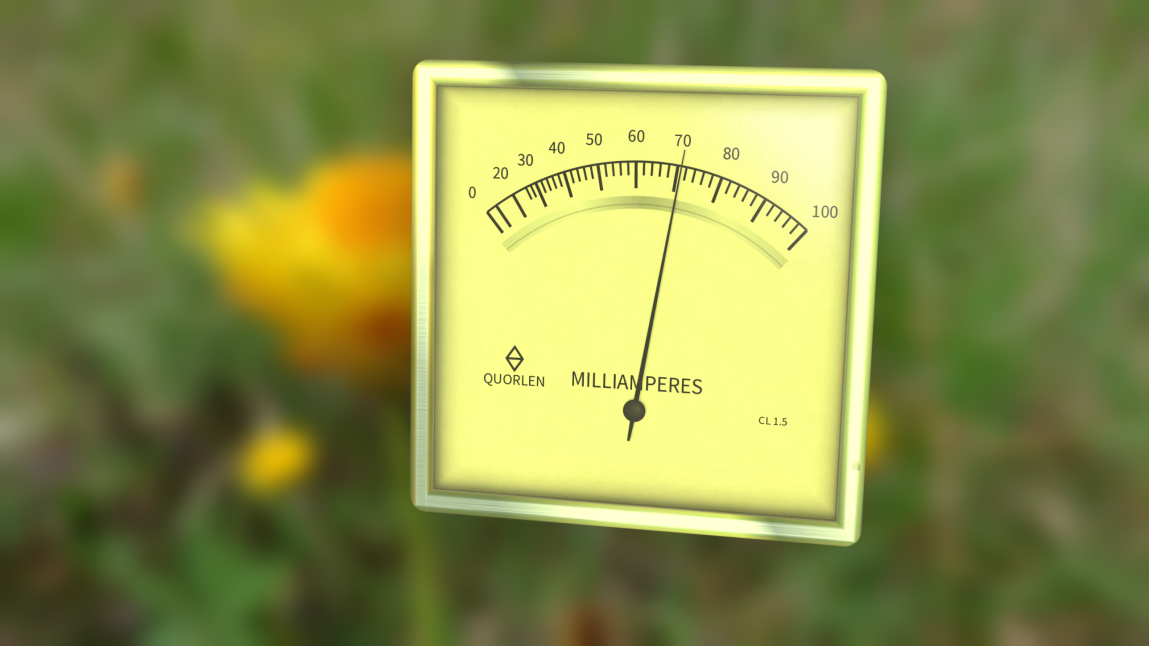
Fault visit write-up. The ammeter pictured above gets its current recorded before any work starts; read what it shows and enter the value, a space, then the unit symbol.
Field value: 71 mA
